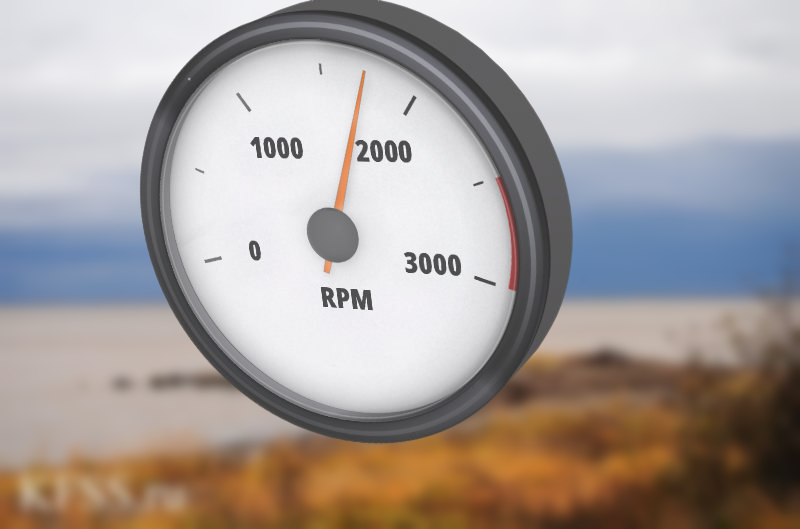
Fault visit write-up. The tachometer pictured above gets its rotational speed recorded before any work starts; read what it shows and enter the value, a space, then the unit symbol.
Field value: 1750 rpm
